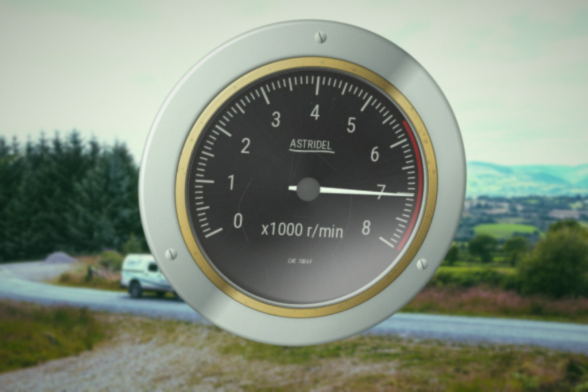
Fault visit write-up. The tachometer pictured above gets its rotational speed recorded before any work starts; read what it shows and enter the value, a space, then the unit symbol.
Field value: 7000 rpm
